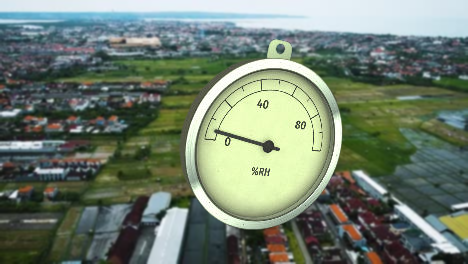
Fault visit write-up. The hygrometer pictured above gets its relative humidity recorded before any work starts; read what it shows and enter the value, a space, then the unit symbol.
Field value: 5 %
